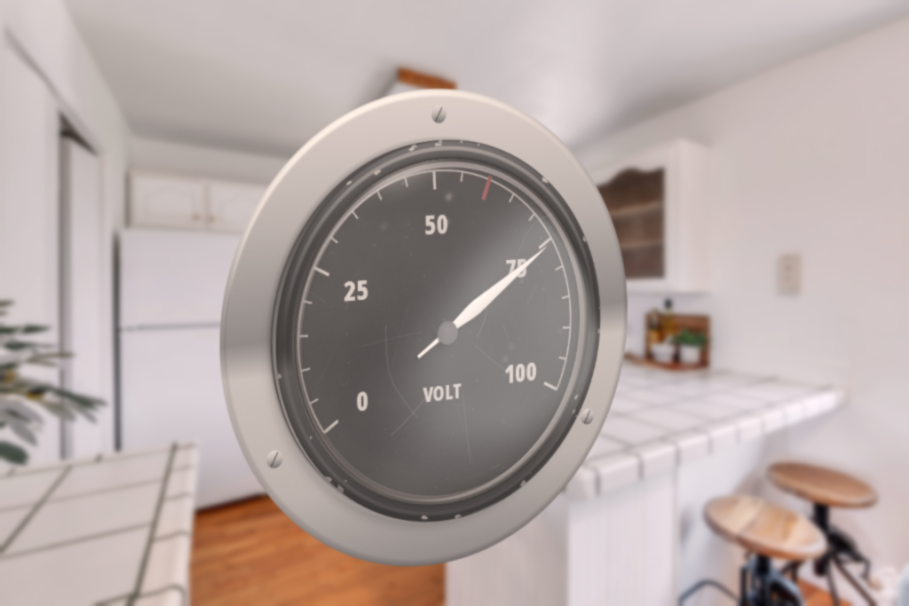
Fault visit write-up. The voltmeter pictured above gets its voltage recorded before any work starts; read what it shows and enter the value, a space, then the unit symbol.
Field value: 75 V
